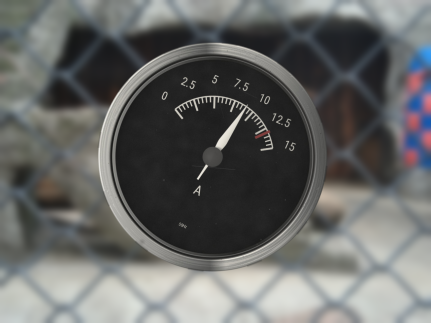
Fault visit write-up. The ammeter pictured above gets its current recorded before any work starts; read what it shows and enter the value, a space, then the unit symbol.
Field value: 9 A
